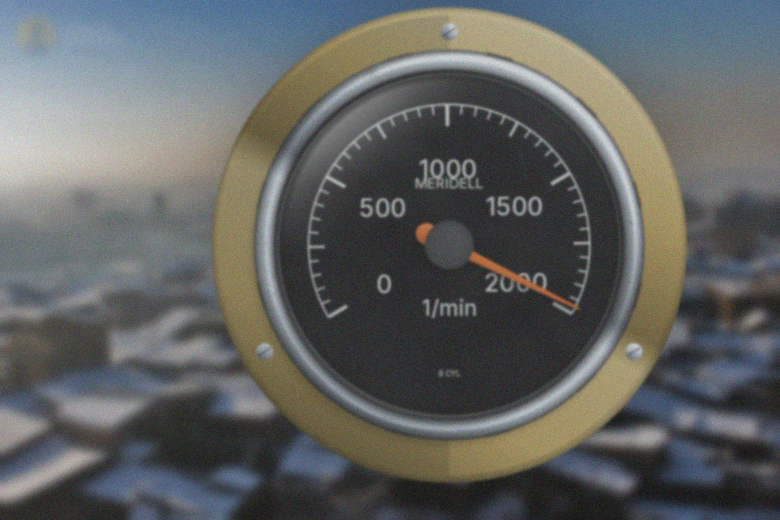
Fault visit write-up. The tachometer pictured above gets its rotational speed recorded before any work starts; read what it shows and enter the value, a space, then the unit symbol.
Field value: 1975 rpm
